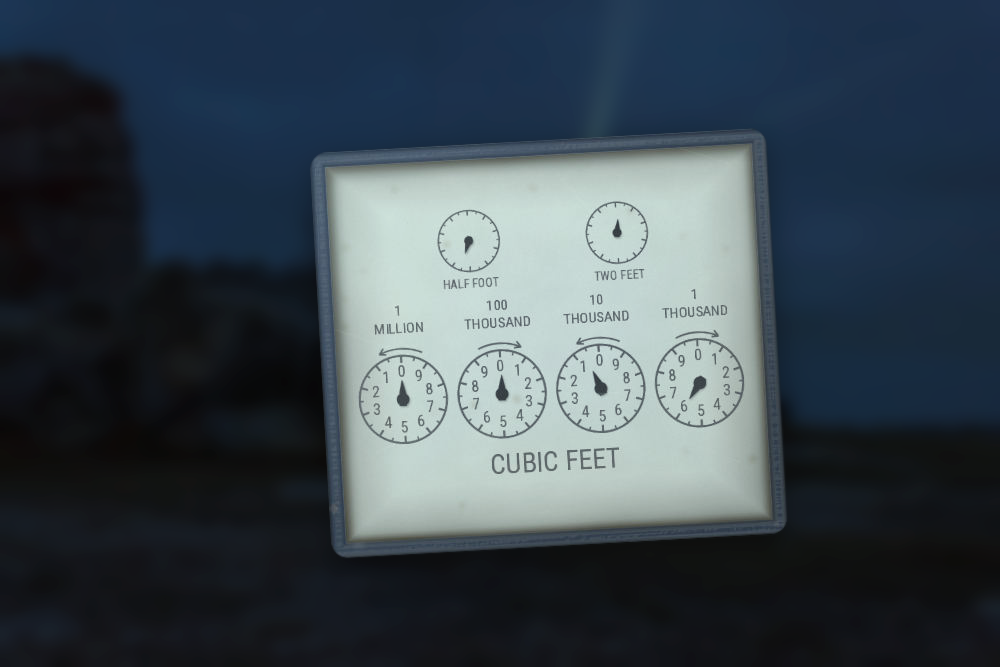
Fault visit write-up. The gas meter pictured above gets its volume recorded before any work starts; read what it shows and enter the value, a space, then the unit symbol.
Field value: 600 ft³
